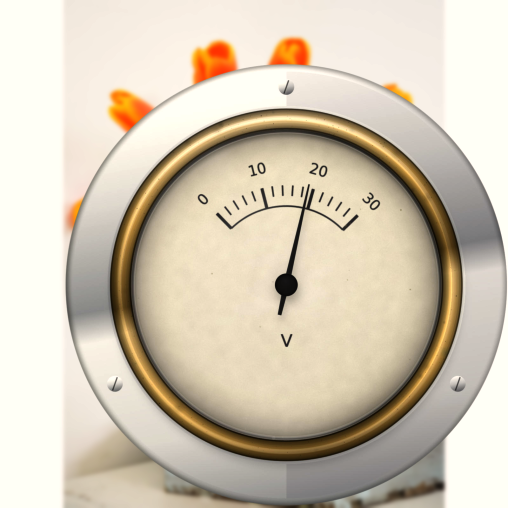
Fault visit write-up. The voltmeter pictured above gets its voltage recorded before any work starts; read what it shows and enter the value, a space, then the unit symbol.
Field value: 19 V
